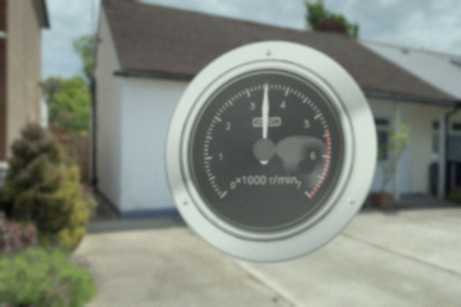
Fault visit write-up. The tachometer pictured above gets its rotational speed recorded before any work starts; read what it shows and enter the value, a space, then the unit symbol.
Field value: 3500 rpm
